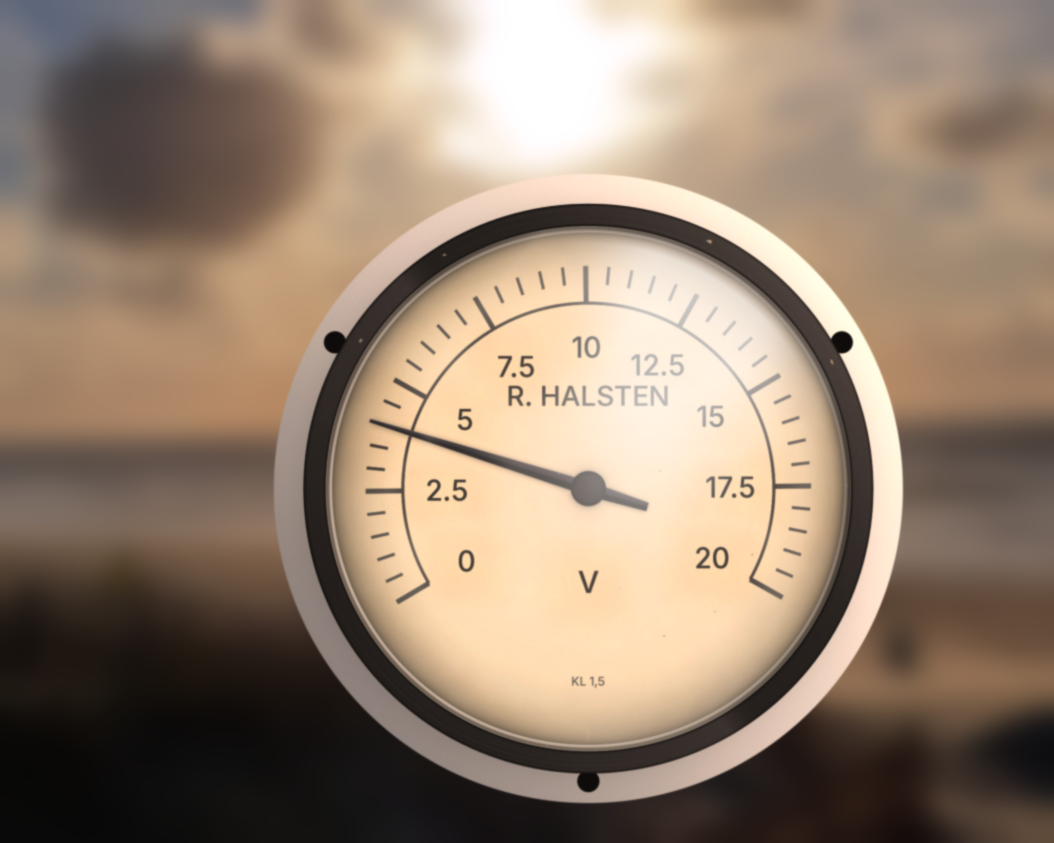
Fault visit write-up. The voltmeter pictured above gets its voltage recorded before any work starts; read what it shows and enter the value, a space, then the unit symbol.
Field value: 4 V
